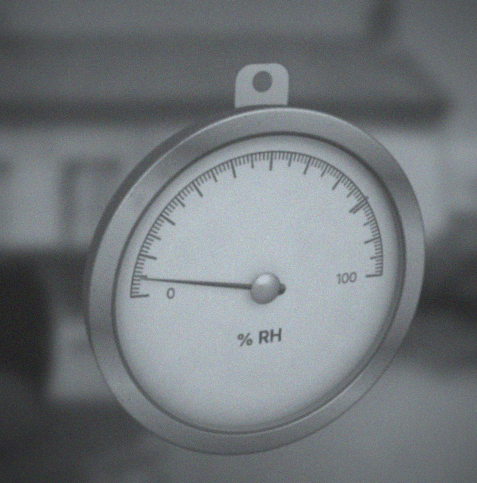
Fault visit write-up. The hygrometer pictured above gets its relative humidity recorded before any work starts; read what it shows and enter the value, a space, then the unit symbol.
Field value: 5 %
